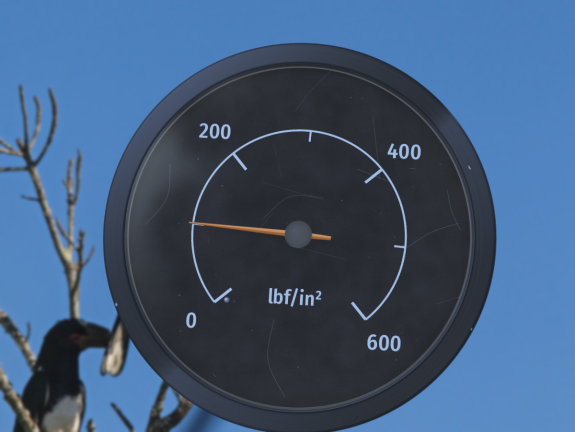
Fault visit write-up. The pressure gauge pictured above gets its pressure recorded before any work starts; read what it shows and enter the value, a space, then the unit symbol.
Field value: 100 psi
